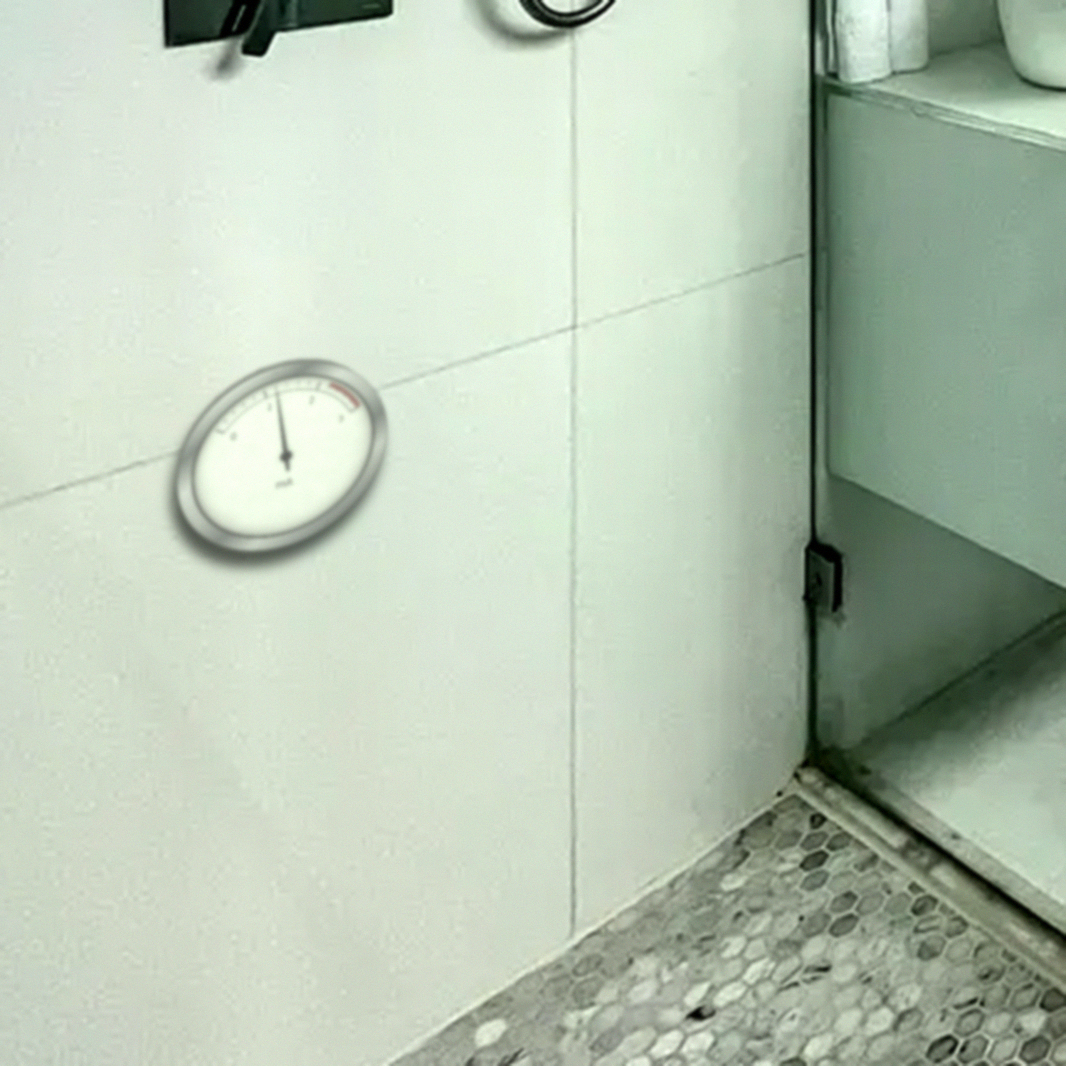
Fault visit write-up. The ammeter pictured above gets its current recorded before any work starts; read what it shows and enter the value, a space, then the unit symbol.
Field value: 1.2 mA
